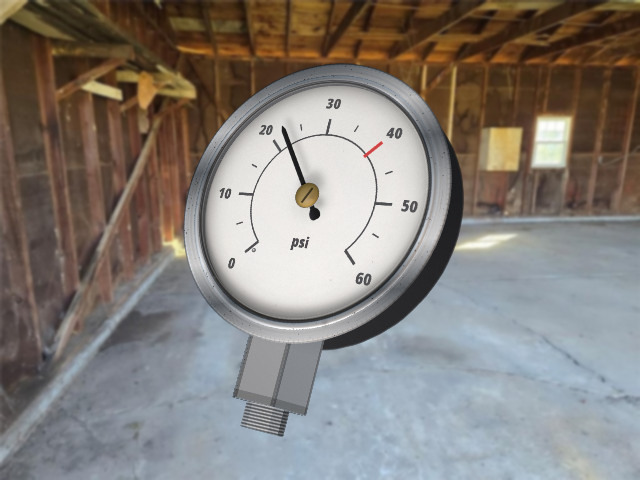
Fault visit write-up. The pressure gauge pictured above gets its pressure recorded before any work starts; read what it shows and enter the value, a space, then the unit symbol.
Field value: 22.5 psi
